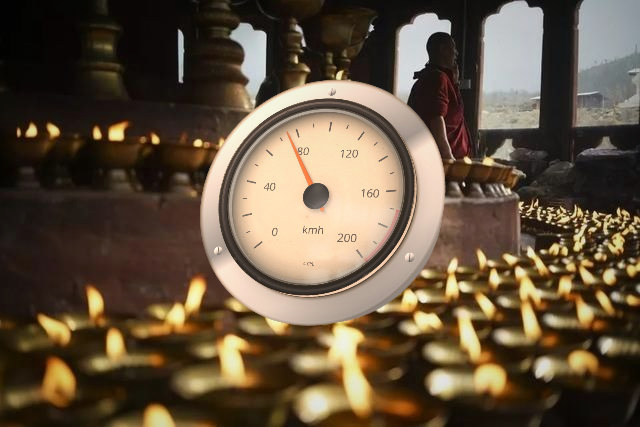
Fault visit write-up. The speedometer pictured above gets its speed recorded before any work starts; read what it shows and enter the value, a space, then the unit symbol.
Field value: 75 km/h
